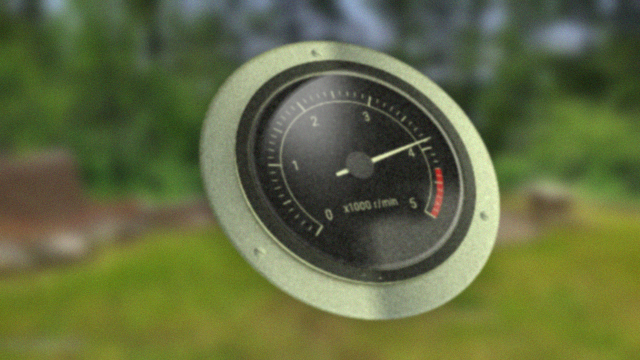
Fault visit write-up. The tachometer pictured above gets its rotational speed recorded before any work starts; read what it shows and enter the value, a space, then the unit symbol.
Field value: 3900 rpm
